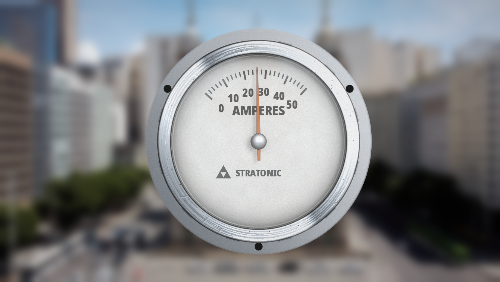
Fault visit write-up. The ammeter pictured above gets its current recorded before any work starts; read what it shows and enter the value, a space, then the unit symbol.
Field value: 26 A
